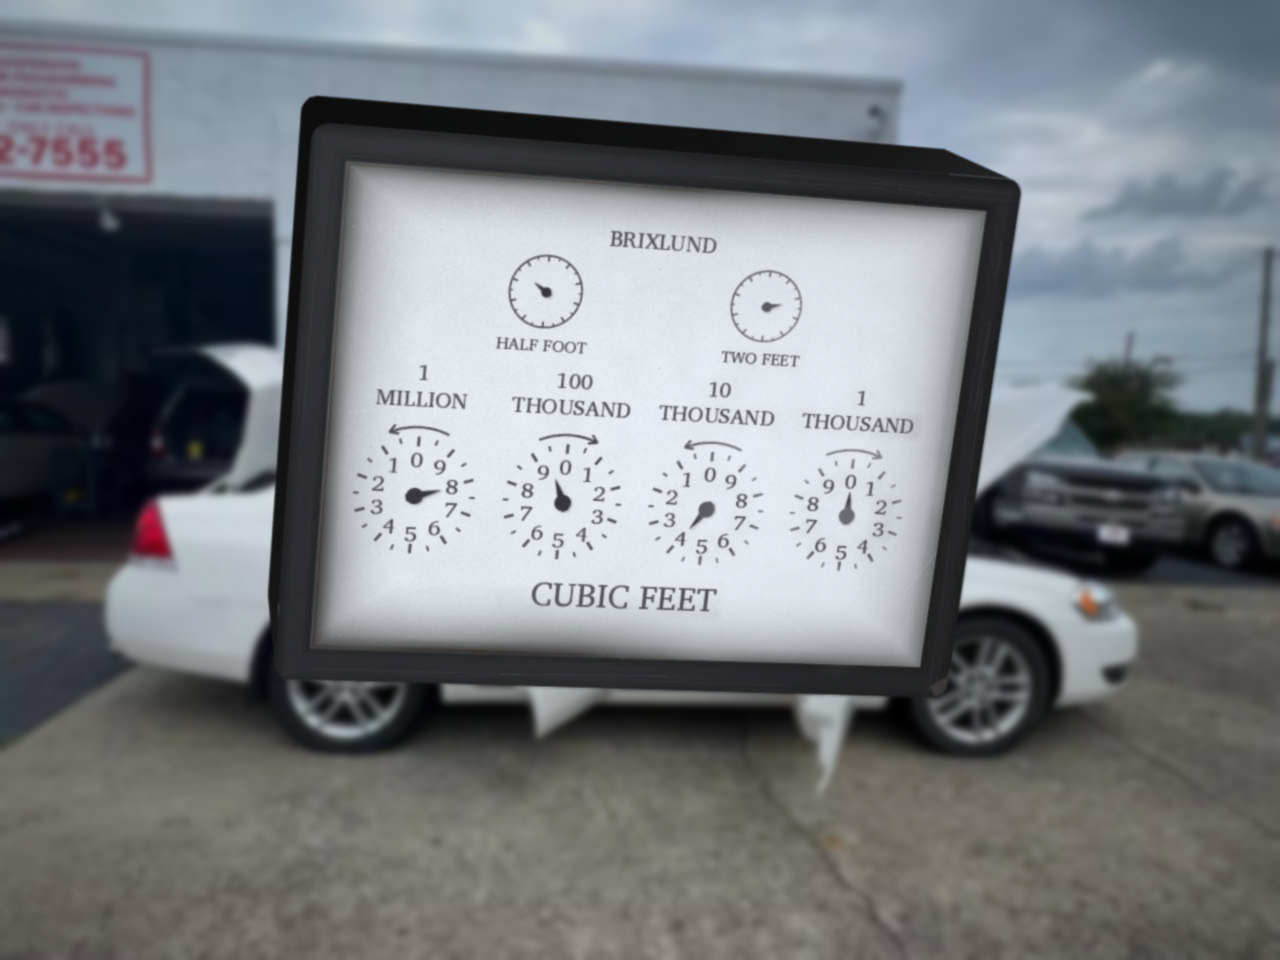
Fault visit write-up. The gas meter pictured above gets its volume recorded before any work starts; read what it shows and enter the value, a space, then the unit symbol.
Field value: 794000 ft³
